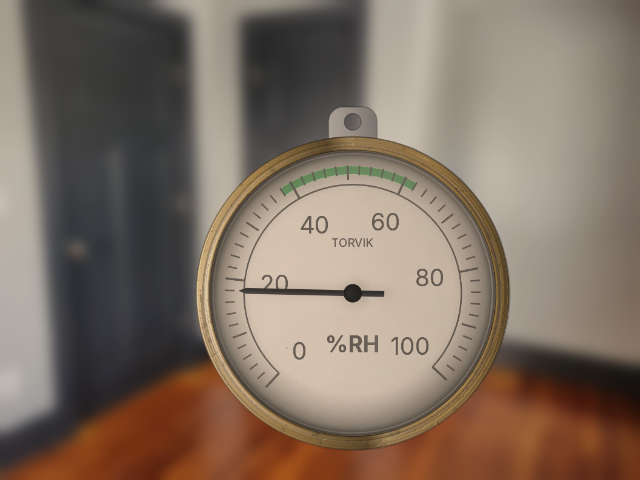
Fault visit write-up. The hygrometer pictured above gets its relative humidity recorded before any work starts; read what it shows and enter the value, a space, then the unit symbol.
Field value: 18 %
